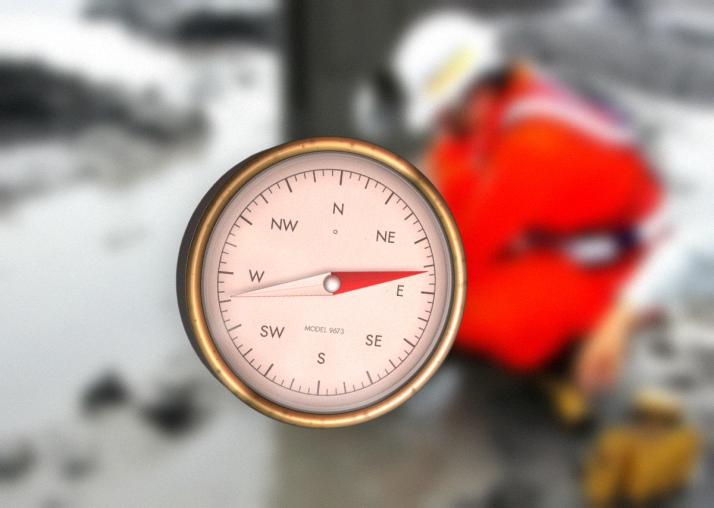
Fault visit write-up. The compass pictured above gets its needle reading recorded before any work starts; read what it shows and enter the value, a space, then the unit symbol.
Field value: 77.5 °
